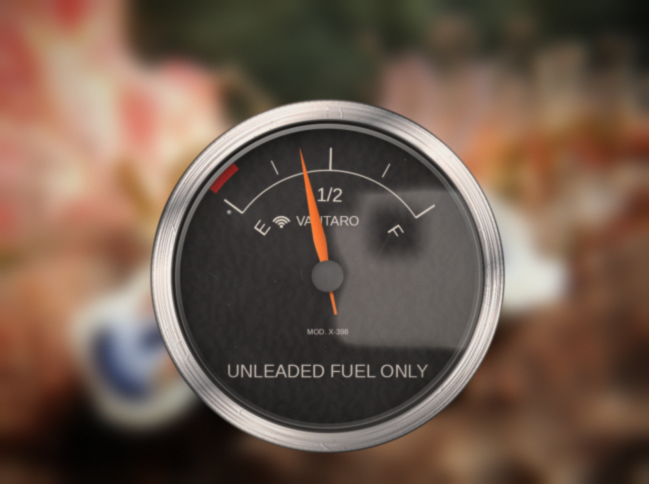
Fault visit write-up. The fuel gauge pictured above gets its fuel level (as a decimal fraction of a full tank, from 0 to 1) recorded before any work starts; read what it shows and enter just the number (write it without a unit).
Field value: 0.375
